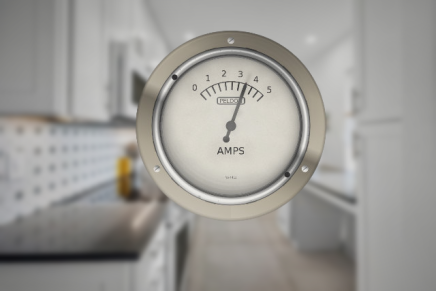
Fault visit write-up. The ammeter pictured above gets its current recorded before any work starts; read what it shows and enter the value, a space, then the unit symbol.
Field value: 3.5 A
